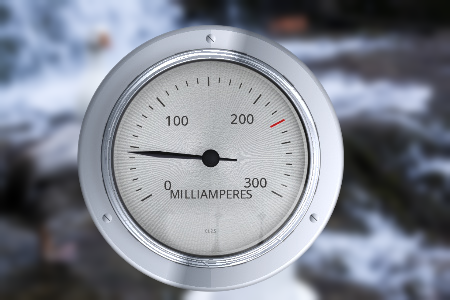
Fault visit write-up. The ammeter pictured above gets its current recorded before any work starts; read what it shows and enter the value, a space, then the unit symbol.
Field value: 45 mA
